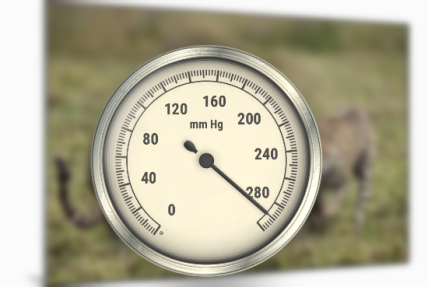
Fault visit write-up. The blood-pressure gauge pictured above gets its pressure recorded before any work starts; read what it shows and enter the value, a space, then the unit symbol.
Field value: 290 mmHg
